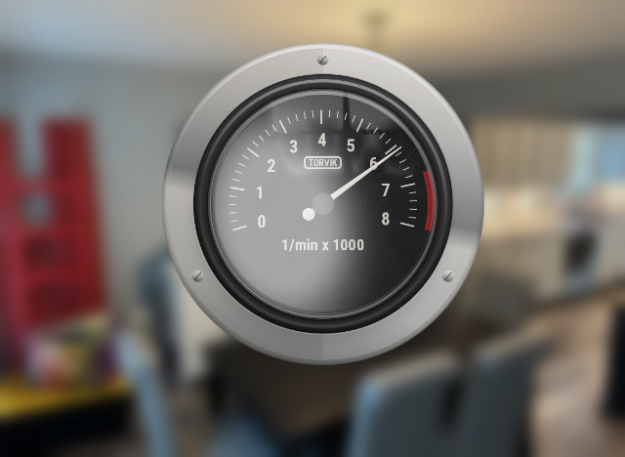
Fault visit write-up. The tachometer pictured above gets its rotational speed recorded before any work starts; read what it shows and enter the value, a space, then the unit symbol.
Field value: 6100 rpm
